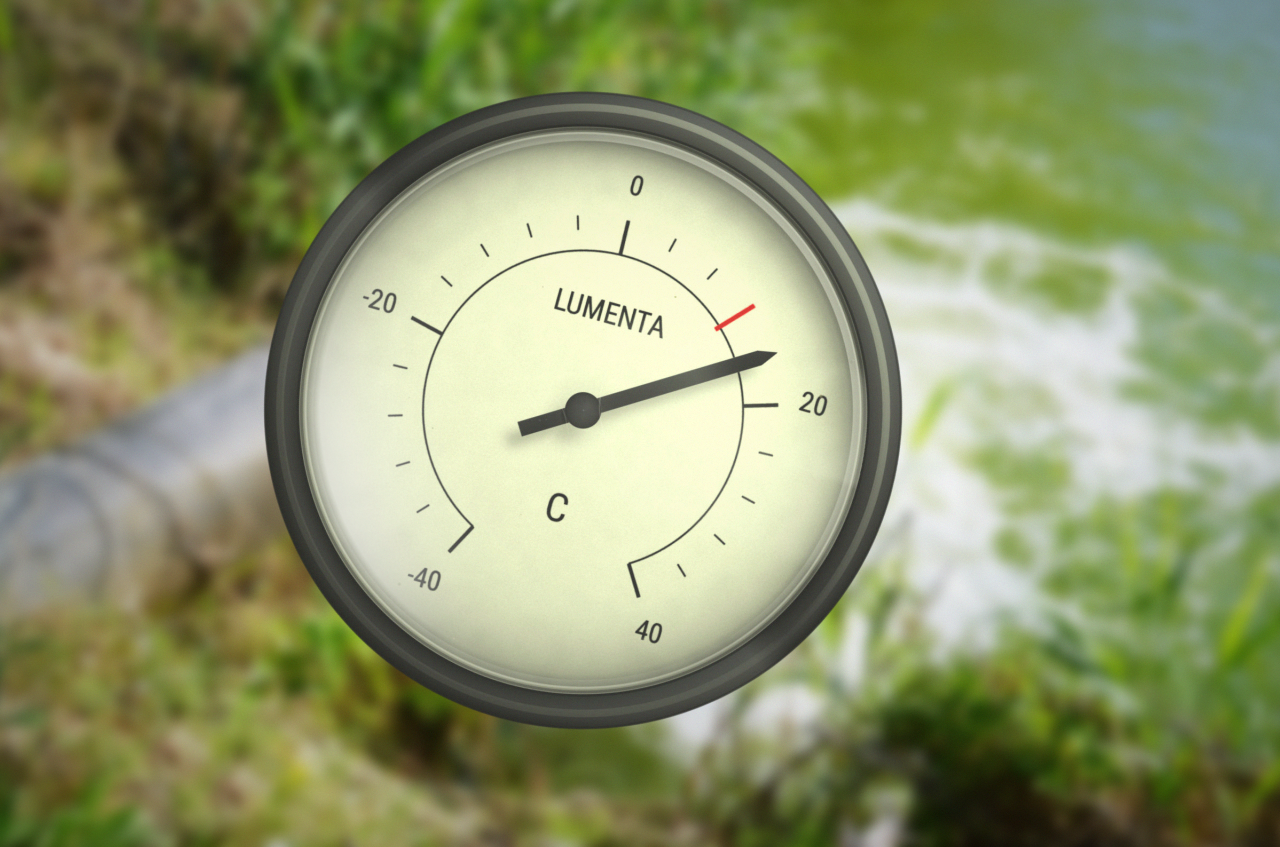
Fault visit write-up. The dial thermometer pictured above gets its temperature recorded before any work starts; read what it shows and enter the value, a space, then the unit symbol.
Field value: 16 °C
